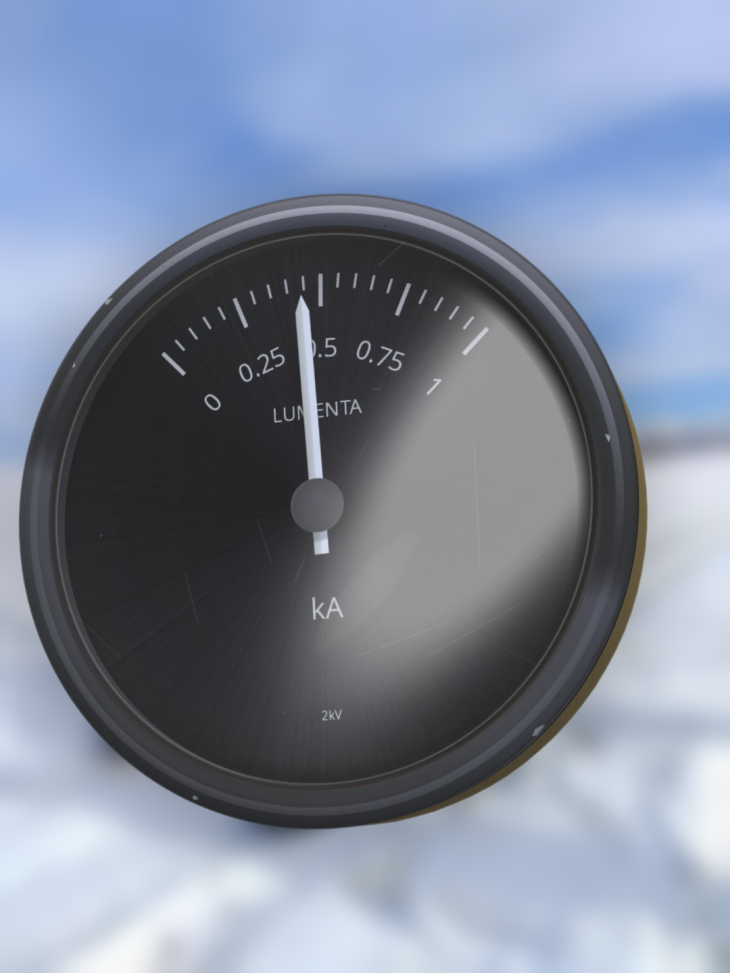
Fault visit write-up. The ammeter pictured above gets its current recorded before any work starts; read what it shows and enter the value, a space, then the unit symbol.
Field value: 0.45 kA
